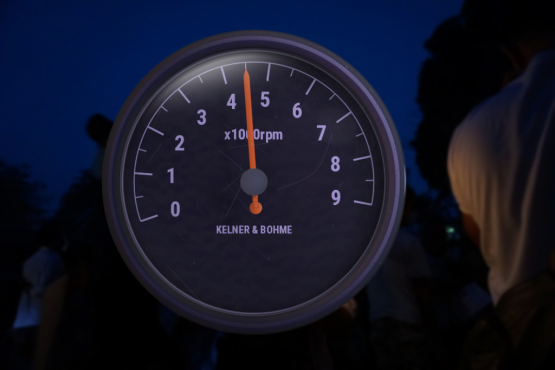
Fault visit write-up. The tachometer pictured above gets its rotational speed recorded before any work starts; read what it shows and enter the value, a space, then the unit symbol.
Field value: 4500 rpm
